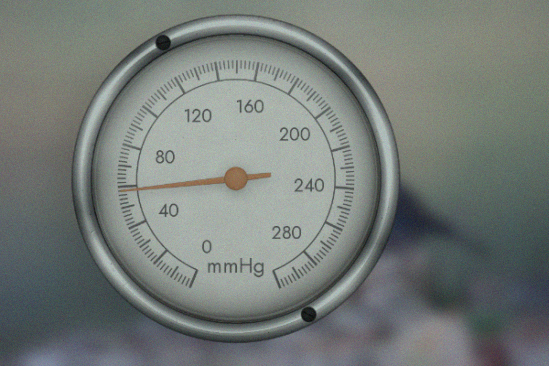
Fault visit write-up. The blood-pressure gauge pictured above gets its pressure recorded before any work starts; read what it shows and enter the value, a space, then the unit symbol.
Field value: 58 mmHg
